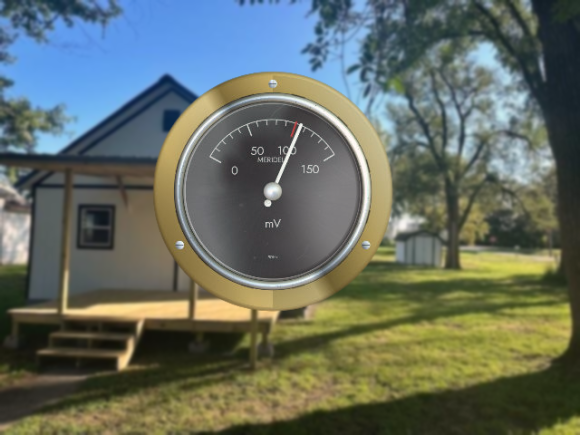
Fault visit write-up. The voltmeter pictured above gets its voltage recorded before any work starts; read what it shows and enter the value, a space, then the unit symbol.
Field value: 105 mV
